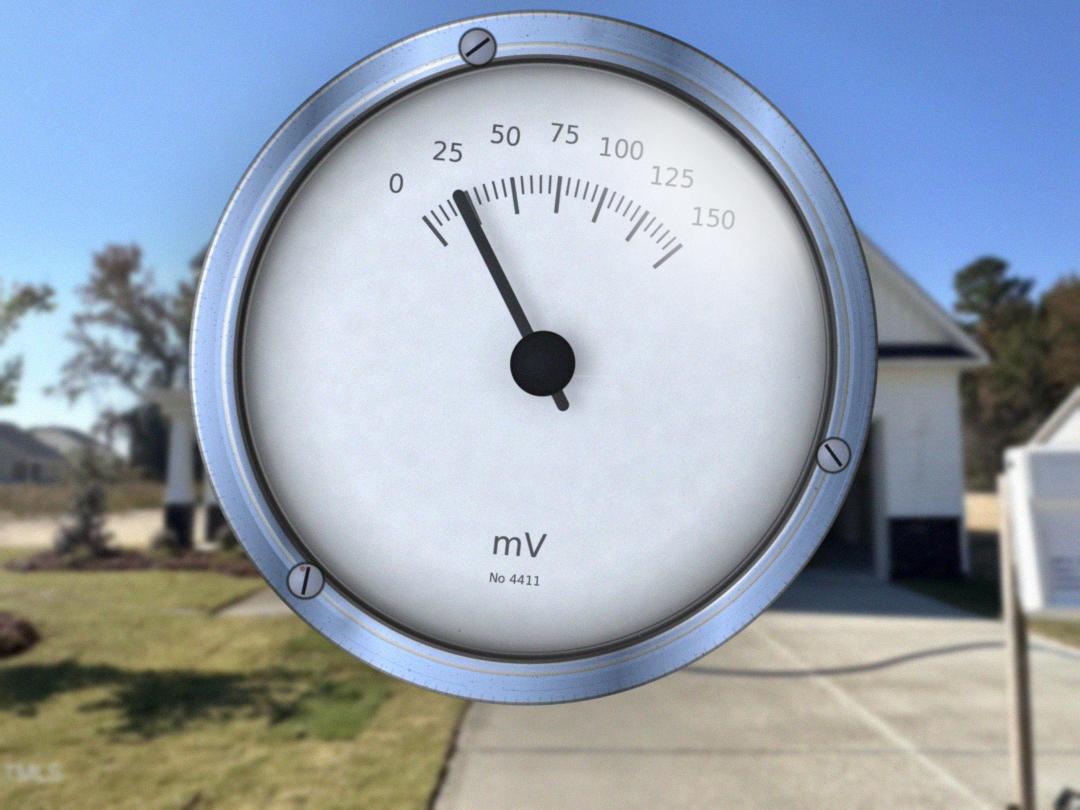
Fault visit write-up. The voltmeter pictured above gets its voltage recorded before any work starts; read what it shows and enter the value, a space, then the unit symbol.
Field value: 20 mV
